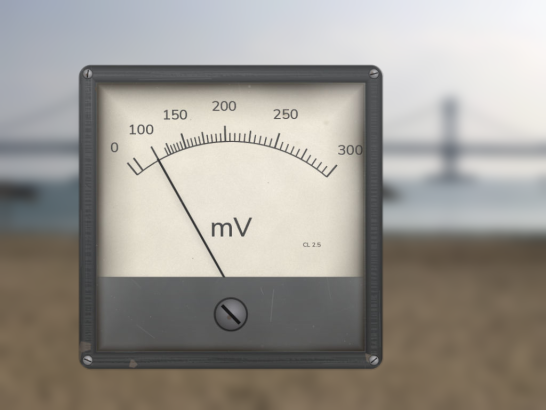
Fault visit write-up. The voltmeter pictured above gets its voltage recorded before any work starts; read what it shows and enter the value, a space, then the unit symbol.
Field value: 100 mV
